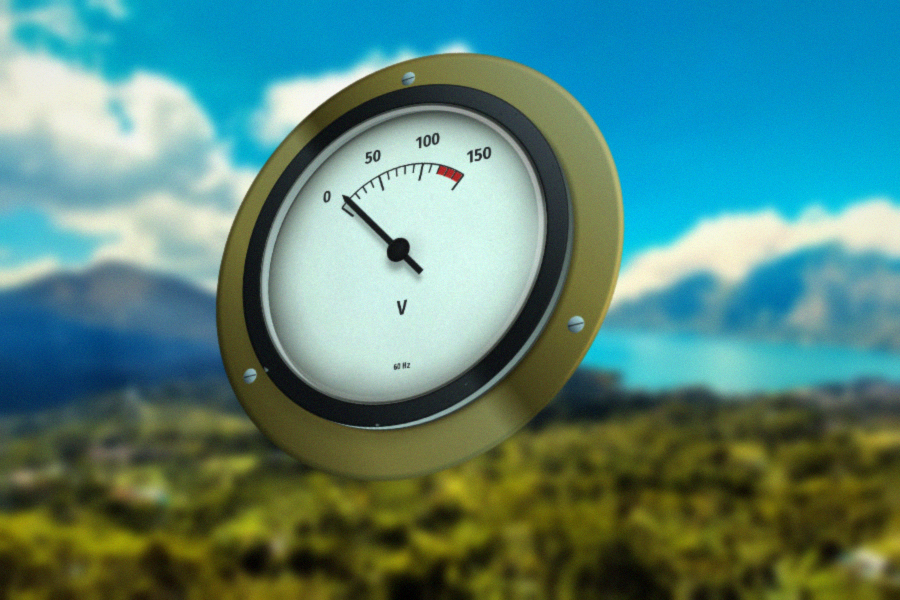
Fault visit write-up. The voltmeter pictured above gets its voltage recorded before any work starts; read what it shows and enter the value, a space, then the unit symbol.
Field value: 10 V
